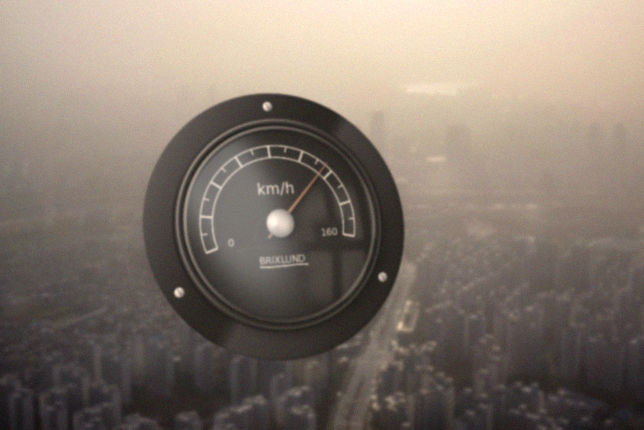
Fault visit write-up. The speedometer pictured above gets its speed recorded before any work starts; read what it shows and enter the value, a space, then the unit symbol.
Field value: 115 km/h
